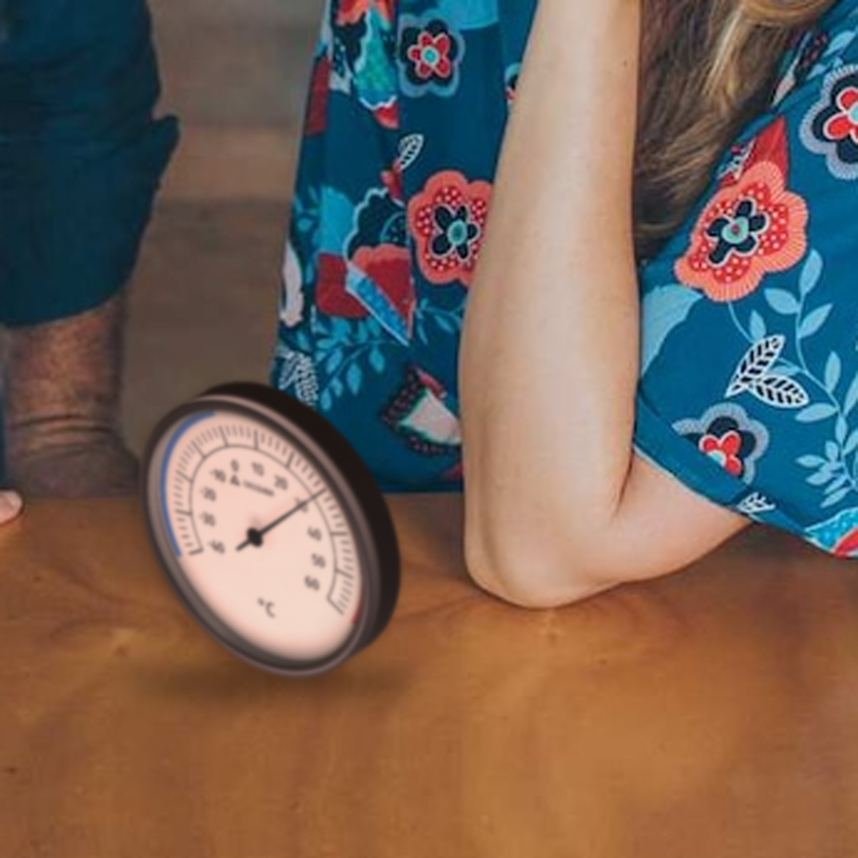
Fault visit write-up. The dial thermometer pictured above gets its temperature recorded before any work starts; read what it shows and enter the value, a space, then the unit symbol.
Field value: 30 °C
